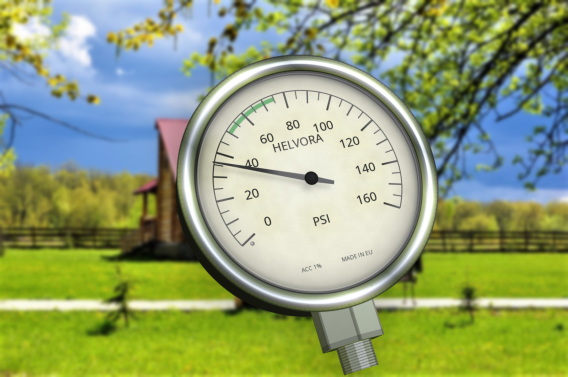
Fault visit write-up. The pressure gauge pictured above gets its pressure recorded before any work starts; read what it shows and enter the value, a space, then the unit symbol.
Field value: 35 psi
